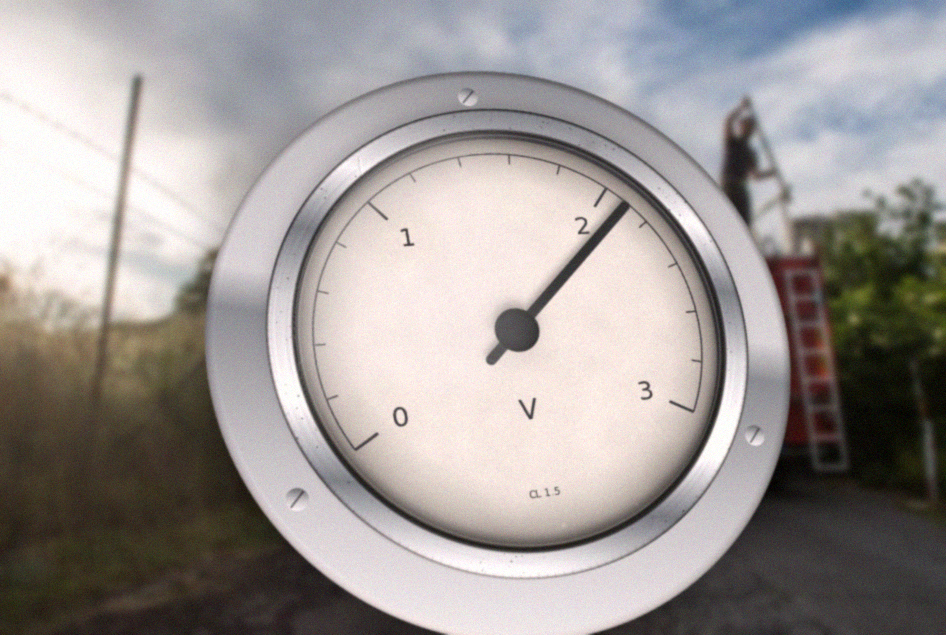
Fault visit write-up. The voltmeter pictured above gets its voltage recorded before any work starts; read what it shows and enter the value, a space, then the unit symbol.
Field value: 2.1 V
